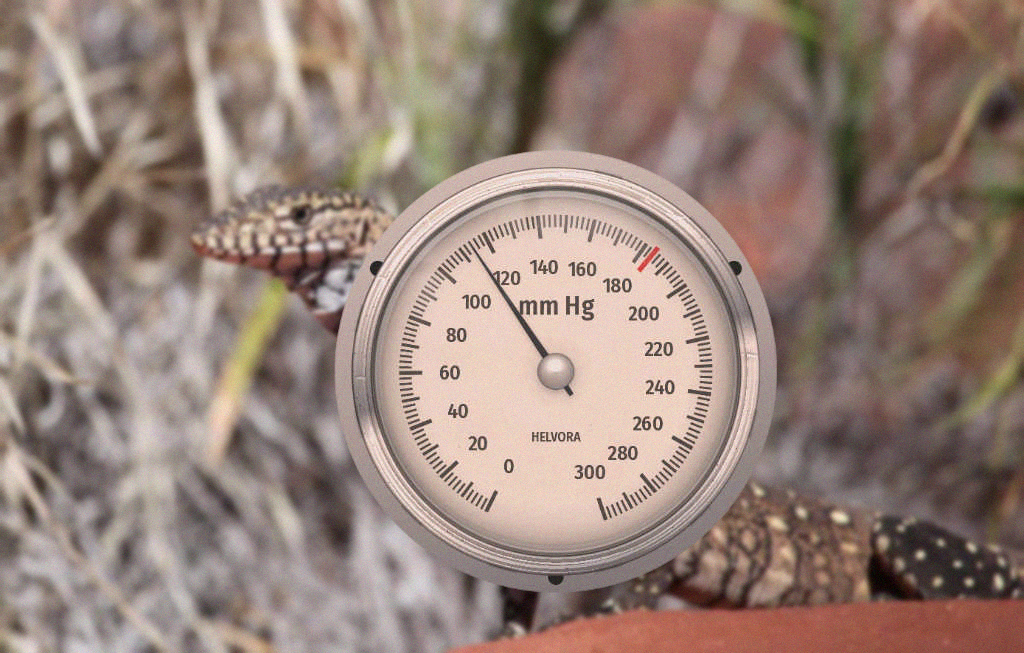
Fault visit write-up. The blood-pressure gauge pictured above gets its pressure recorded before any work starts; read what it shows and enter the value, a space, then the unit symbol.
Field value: 114 mmHg
